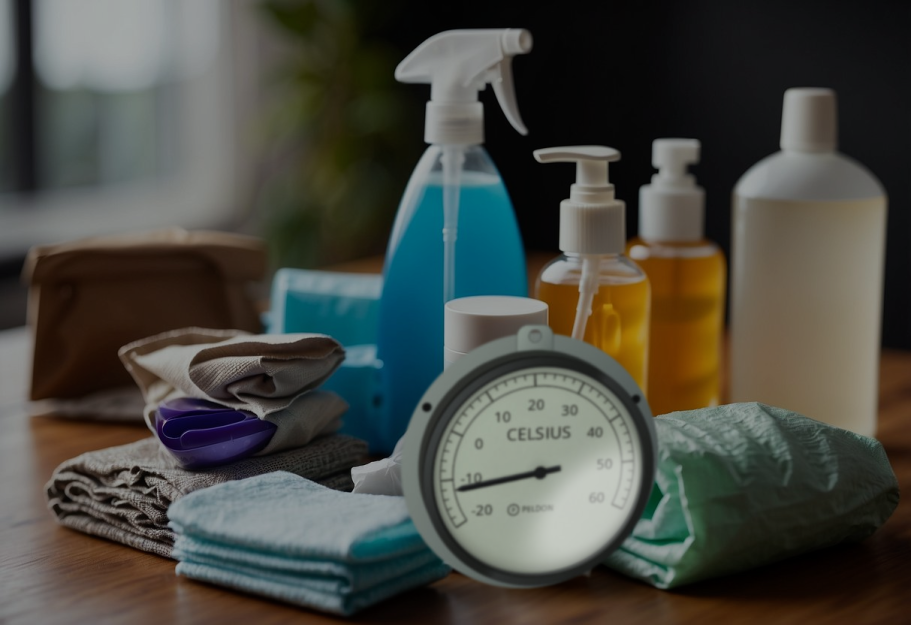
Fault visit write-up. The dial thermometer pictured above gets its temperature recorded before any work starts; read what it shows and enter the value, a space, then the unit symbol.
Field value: -12 °C
